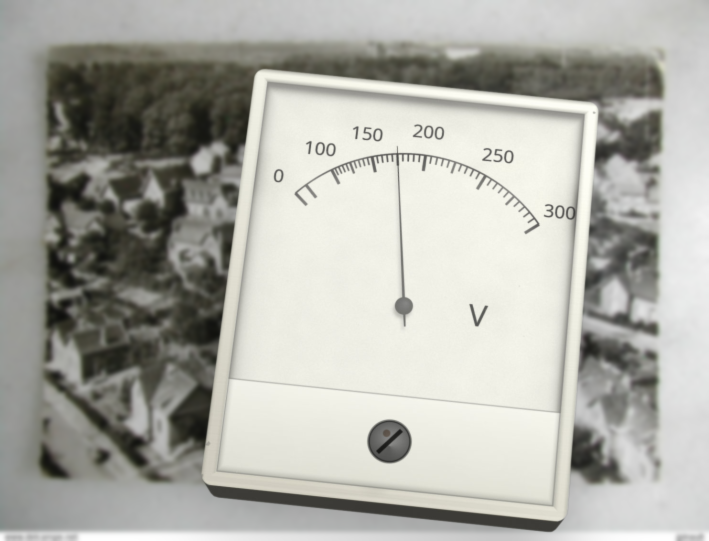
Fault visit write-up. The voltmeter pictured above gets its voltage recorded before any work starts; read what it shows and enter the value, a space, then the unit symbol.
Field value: 175 V
